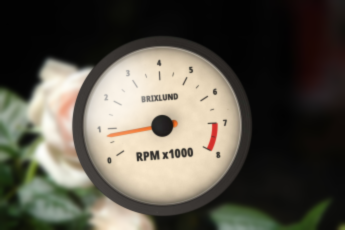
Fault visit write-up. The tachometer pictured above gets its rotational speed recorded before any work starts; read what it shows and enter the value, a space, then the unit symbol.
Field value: 750 rpm
